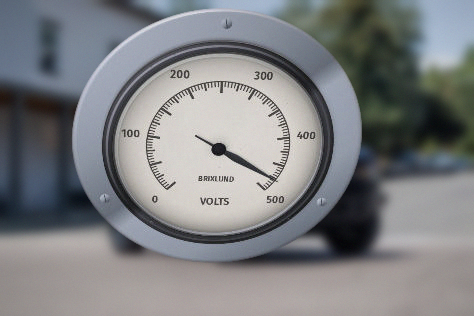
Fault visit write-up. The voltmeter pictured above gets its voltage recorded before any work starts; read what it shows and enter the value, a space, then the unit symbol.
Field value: 475 V
